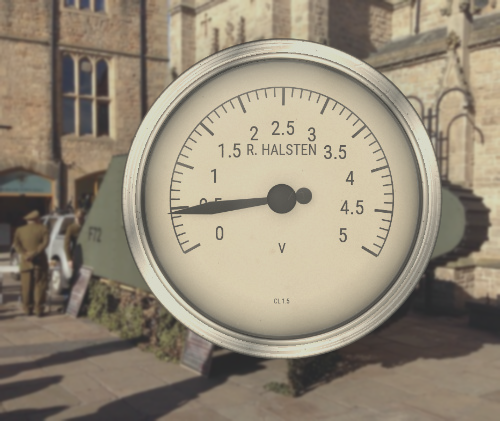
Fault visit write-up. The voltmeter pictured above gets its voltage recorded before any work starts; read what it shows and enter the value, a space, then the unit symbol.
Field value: 0.45 V
